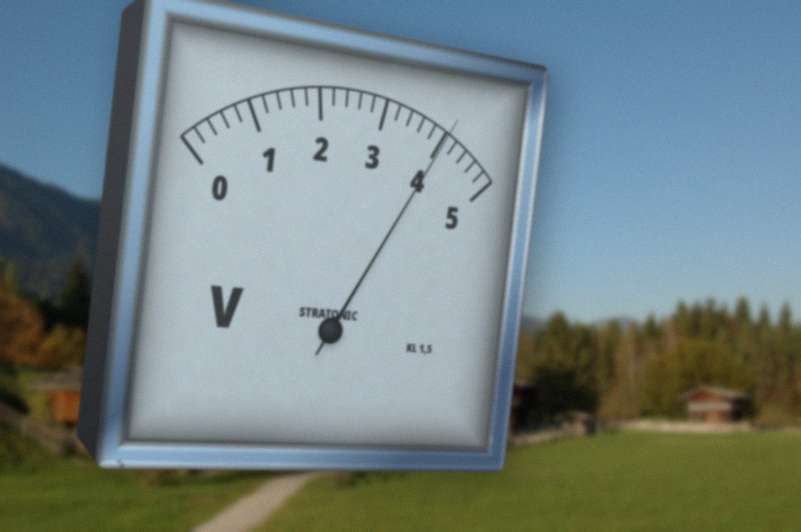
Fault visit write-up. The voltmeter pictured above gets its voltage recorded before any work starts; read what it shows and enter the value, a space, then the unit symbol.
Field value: 4 V
